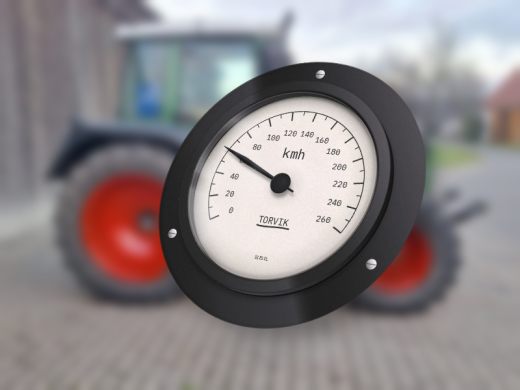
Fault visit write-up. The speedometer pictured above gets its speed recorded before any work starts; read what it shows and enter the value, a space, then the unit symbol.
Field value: 60 km/h
